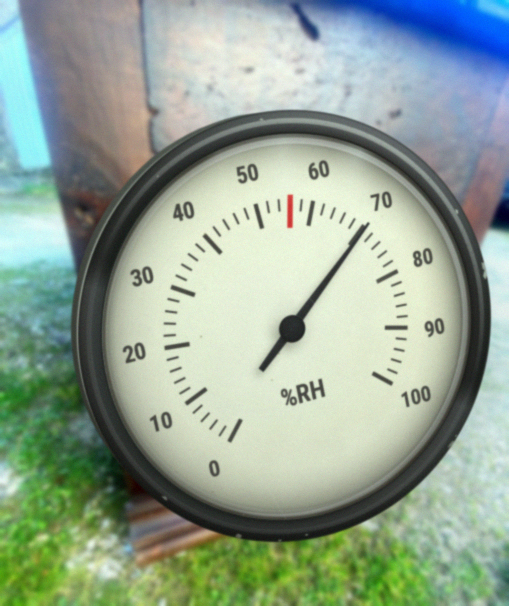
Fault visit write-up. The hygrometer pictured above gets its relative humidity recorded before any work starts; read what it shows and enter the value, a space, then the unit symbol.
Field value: 70 %
